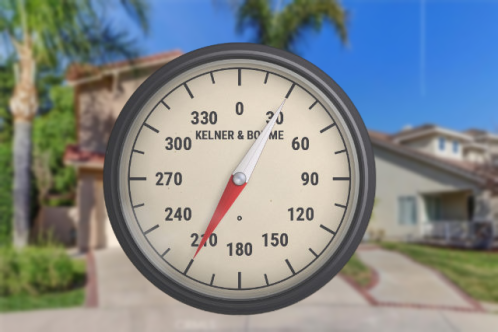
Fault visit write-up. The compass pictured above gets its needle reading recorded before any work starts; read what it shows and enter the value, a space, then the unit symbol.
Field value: 210 °
